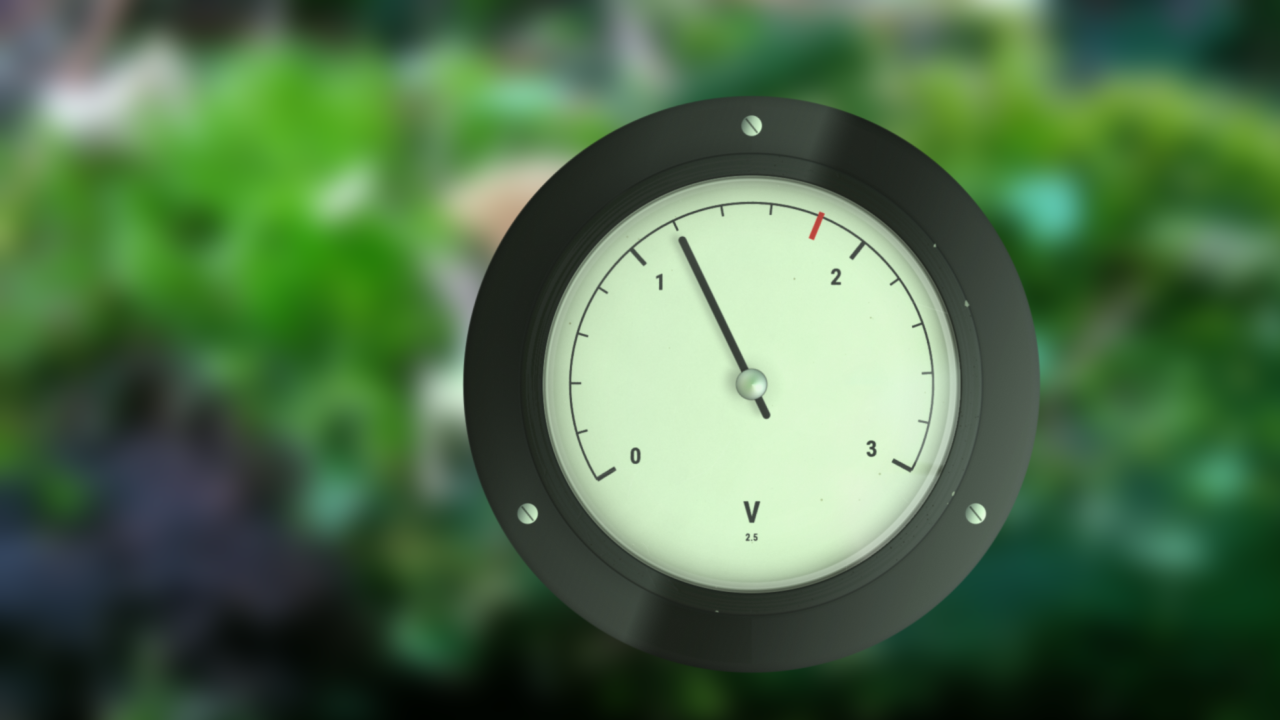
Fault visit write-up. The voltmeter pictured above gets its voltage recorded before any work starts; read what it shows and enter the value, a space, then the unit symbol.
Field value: 1.2 V
